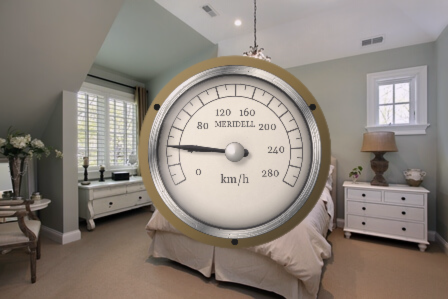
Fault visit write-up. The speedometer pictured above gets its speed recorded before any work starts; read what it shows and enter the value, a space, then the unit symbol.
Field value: 40 km/h
